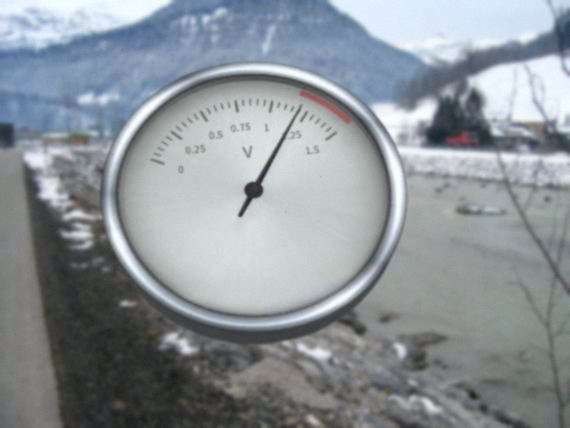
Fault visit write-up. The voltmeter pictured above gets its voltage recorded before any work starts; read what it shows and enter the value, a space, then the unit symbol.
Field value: 1.2 V
